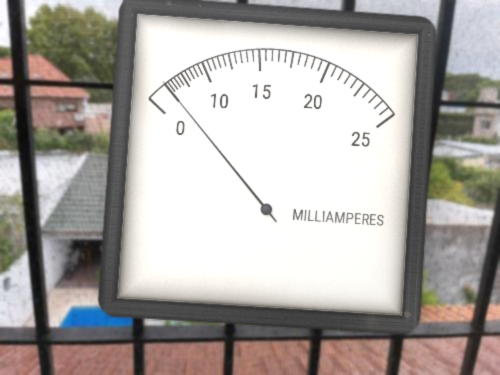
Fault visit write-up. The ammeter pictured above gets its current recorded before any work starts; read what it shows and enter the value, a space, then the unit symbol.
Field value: 5 mA
